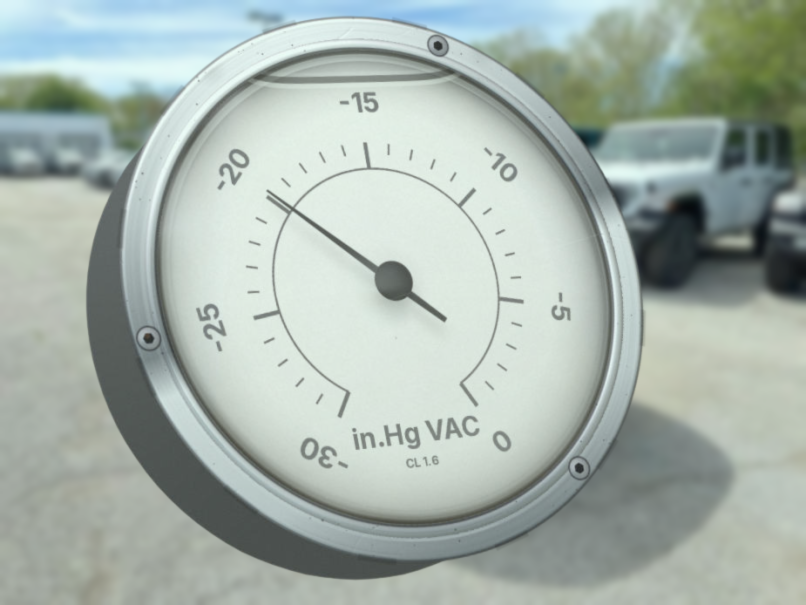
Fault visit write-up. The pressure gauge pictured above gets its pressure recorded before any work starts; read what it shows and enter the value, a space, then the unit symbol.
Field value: -20 inHg
